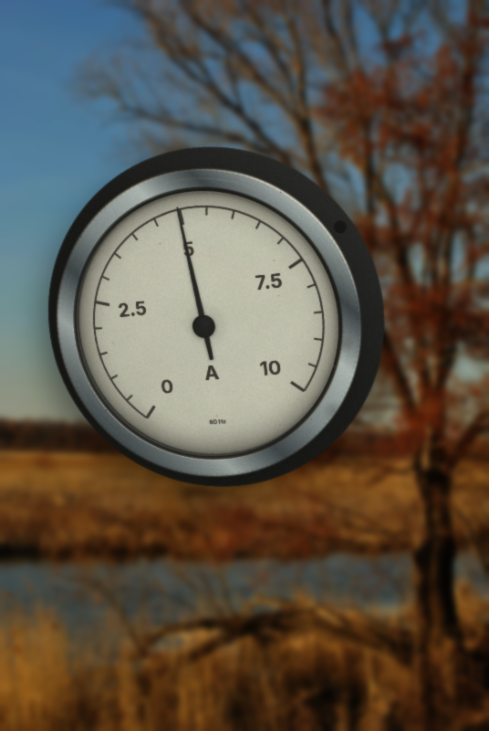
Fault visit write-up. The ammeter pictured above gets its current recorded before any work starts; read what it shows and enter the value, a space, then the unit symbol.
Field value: 5 A
